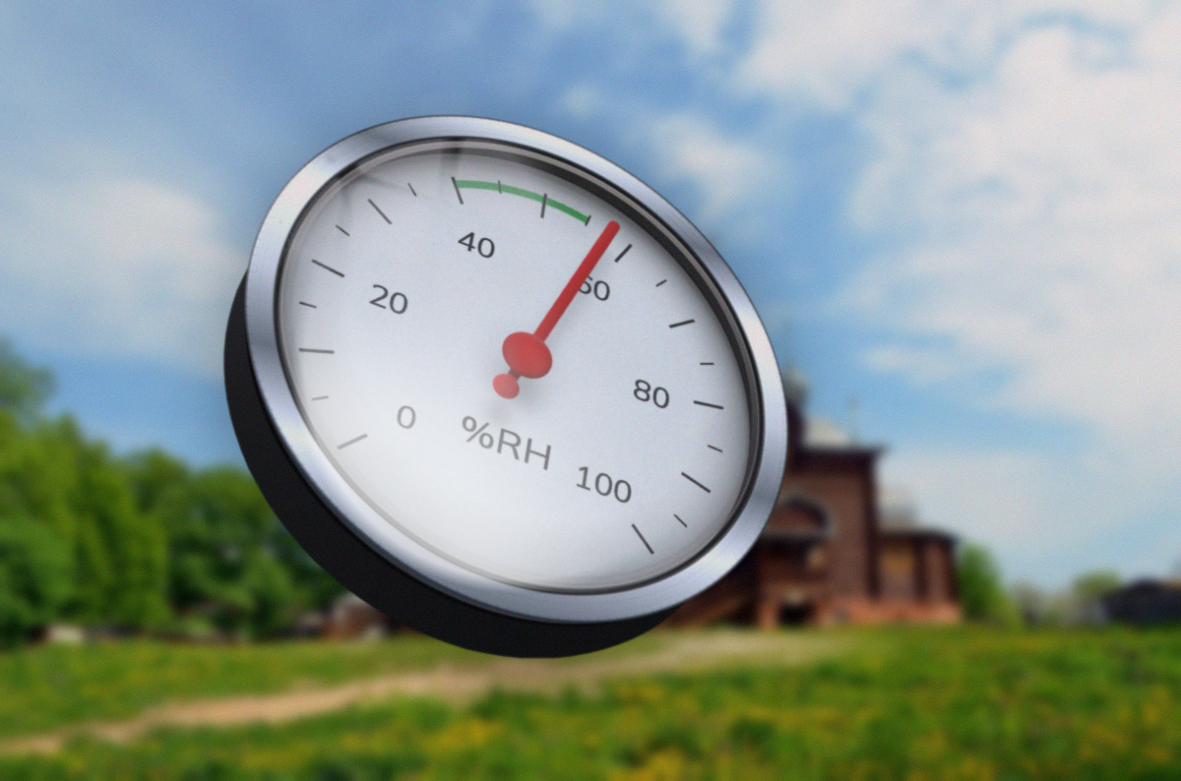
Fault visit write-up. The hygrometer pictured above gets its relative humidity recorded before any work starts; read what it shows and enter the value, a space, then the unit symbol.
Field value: 57.5 %
